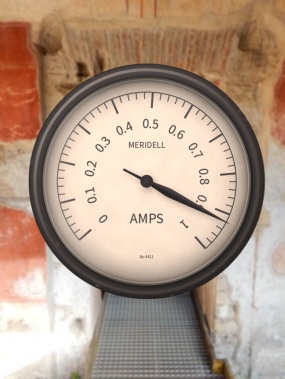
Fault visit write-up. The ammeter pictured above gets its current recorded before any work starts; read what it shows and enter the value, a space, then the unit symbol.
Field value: 0.92 A
